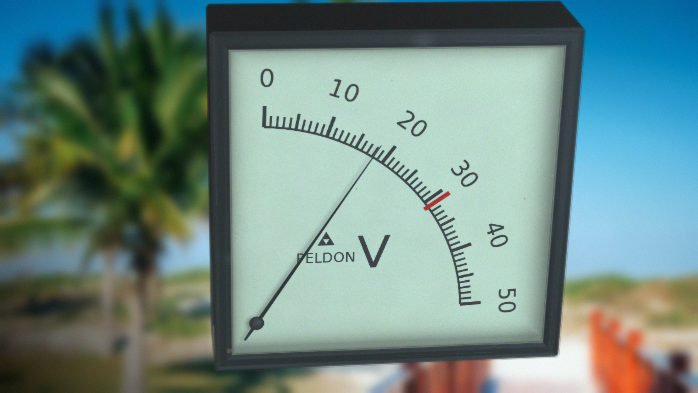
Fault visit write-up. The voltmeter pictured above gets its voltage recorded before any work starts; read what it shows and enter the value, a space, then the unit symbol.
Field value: 18 V
